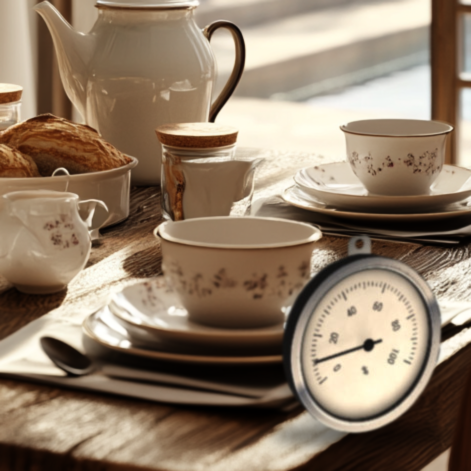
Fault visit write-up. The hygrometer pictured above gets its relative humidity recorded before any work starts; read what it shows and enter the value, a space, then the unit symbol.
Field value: 10 %
